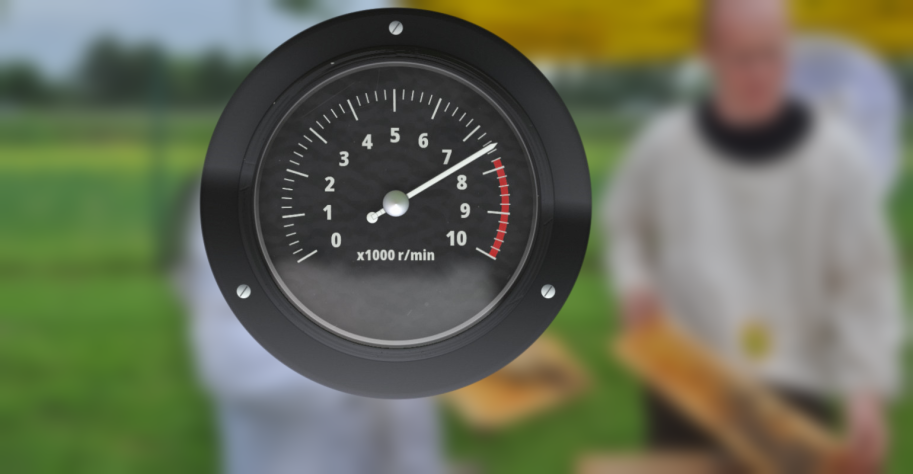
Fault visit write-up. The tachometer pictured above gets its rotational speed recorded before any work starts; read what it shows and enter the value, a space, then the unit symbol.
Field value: 7500 rpm
